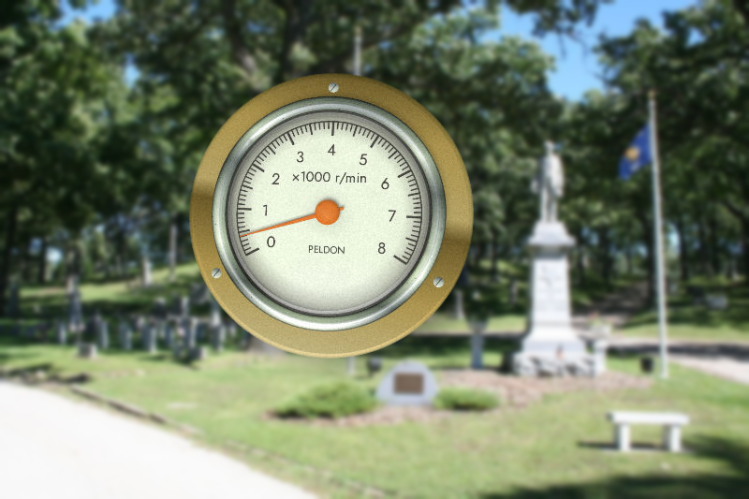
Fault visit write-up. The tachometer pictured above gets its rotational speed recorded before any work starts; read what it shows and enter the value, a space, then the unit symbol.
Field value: 400 rpm
